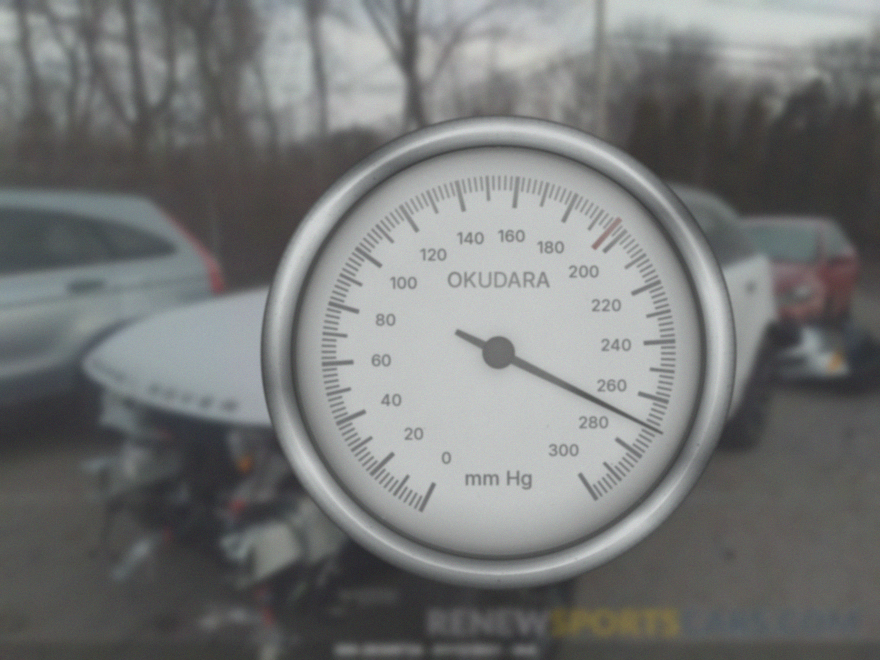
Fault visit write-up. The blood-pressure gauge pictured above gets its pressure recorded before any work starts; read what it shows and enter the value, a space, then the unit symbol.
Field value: 270 mmHg
